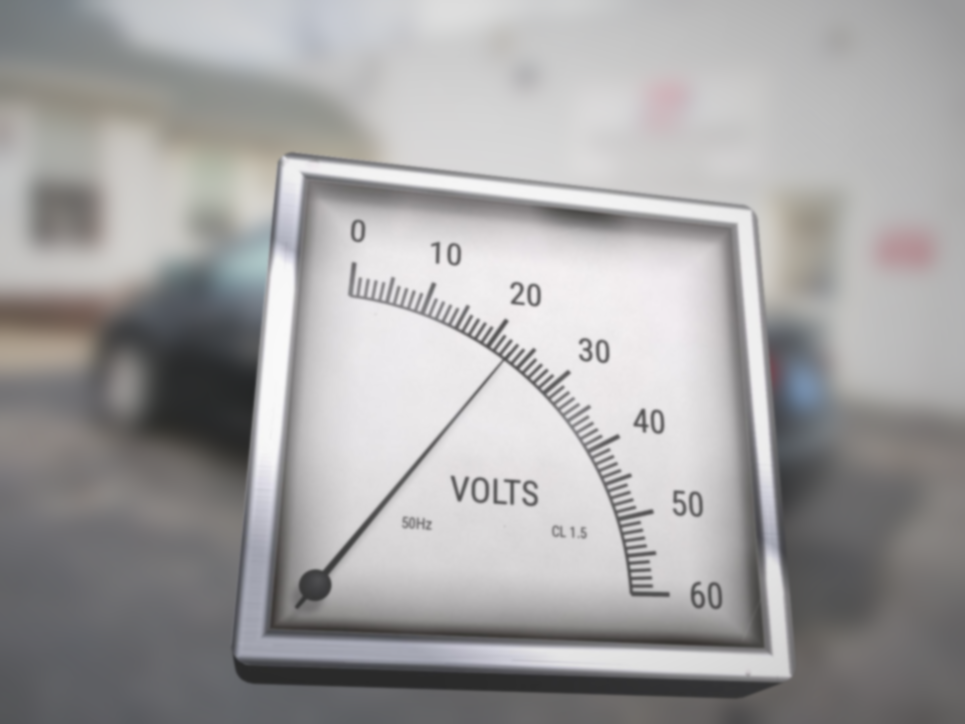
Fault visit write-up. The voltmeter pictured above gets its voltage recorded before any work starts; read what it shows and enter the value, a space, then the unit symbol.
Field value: 23 V
